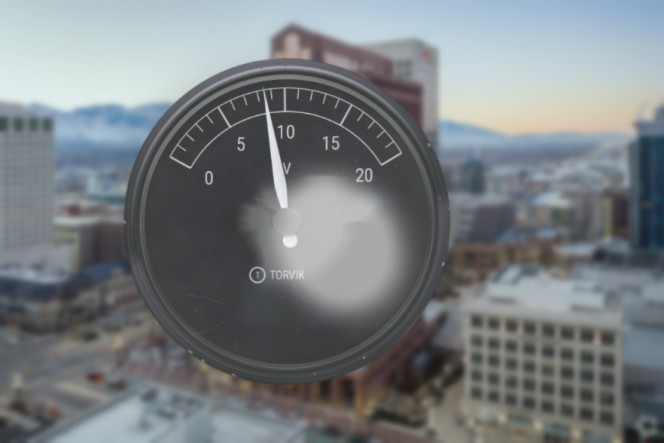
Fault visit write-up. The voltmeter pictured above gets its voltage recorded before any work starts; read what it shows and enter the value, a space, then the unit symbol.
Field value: 8.5 V
